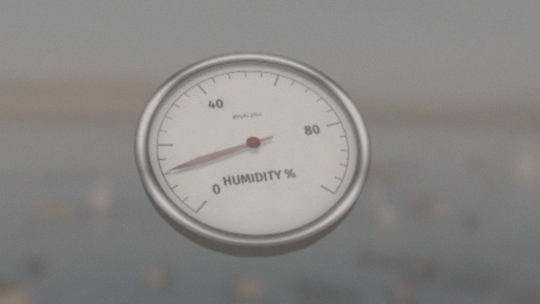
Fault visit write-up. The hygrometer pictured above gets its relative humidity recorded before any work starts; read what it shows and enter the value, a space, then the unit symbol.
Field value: 12 %
